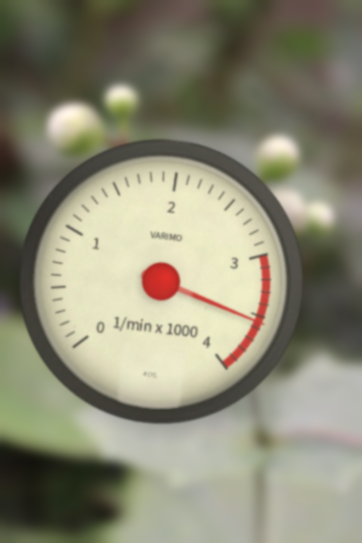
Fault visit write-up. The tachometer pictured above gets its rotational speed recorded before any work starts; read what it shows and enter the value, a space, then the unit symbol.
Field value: 3550 rpm
